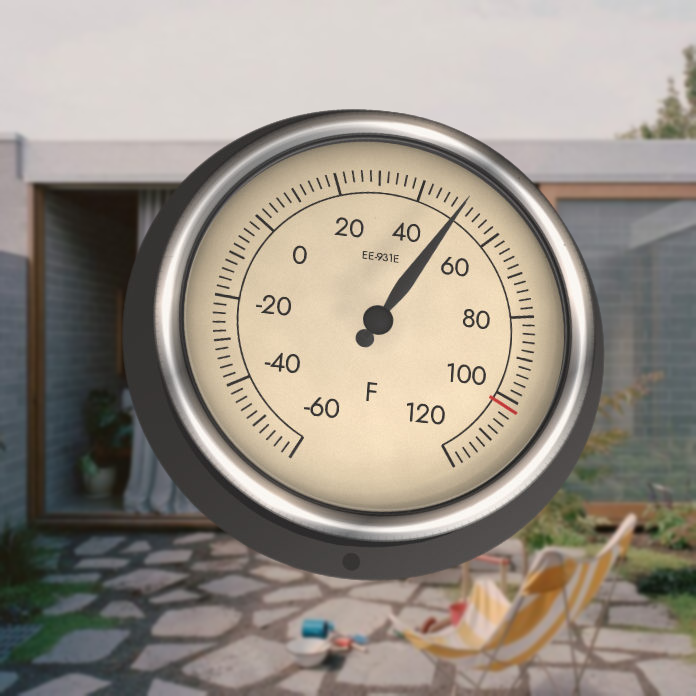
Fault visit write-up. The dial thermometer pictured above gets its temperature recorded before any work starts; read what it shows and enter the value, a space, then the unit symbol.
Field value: 50 °F
